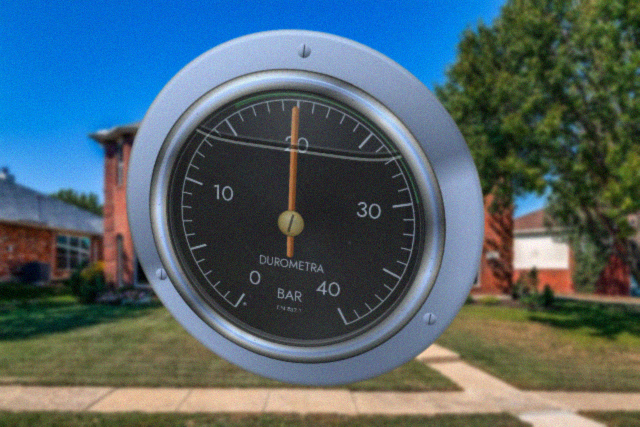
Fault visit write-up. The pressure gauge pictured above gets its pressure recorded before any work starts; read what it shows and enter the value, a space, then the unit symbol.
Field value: 20 bar
